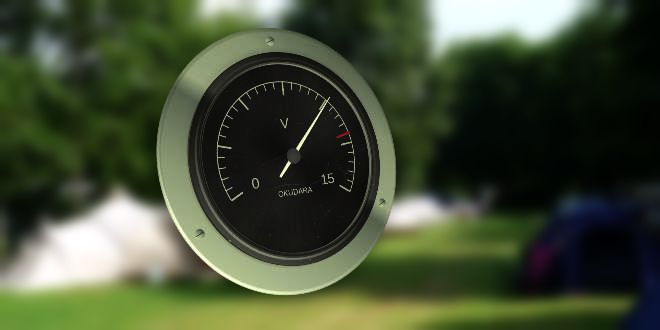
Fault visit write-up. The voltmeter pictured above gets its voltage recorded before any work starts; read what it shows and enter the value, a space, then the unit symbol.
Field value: 10 V
